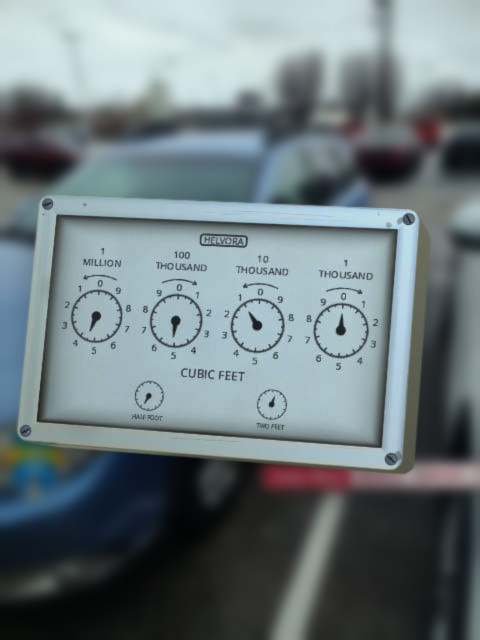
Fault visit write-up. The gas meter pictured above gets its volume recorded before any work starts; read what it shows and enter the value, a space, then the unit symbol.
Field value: 451000 ft³
